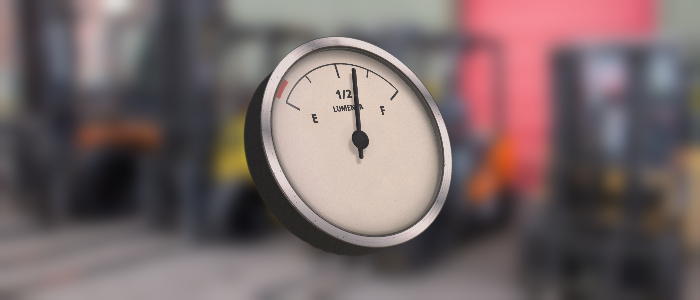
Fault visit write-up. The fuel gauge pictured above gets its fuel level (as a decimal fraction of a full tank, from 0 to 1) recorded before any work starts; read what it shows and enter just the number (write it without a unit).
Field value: 0.625
